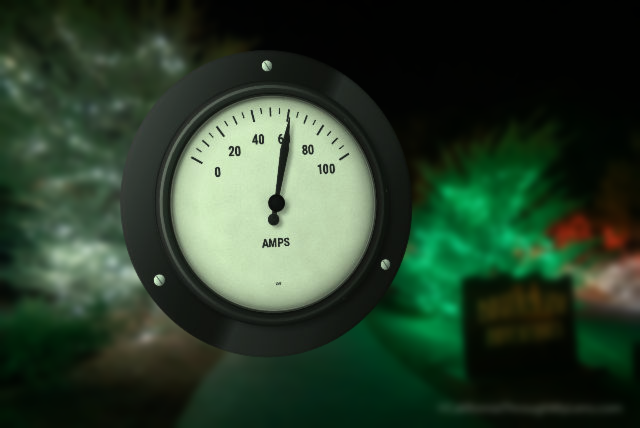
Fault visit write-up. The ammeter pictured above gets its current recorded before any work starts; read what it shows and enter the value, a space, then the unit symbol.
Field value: 60 A
